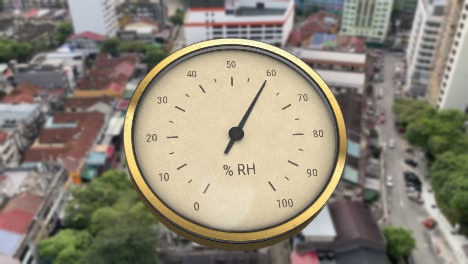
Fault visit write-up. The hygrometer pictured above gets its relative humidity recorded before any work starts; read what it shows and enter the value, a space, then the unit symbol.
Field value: 60 %
